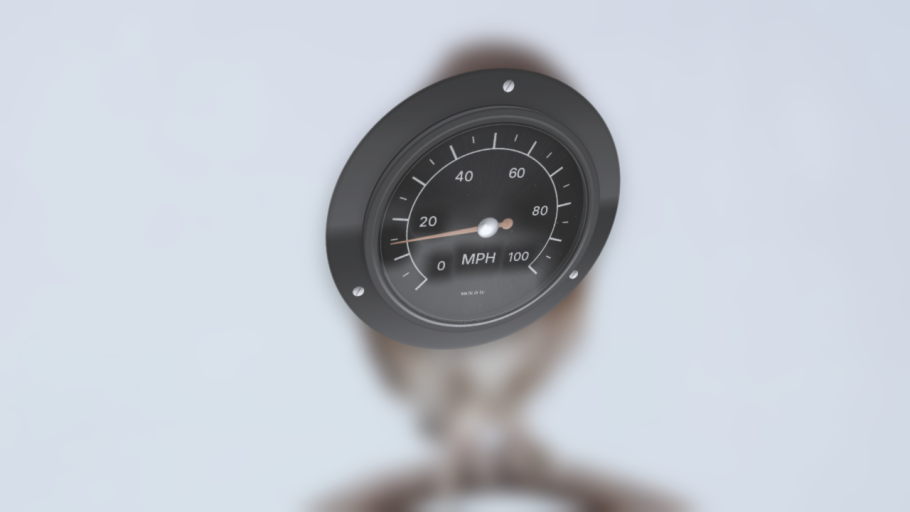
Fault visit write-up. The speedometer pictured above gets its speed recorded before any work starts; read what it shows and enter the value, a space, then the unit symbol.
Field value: 15 mph
